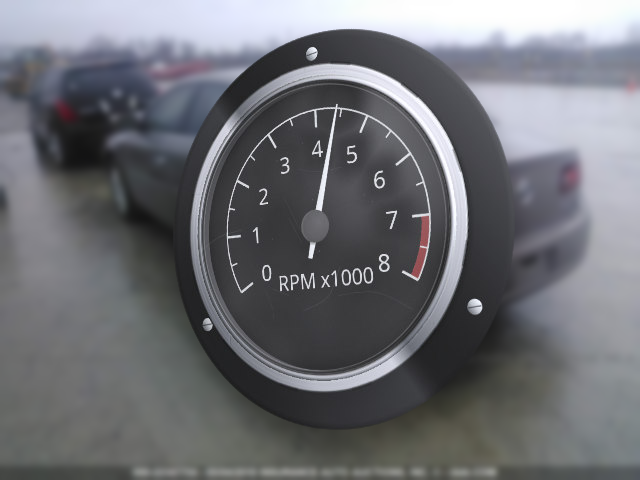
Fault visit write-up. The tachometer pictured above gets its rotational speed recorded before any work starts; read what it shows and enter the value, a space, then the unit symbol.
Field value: 4500 rpm
